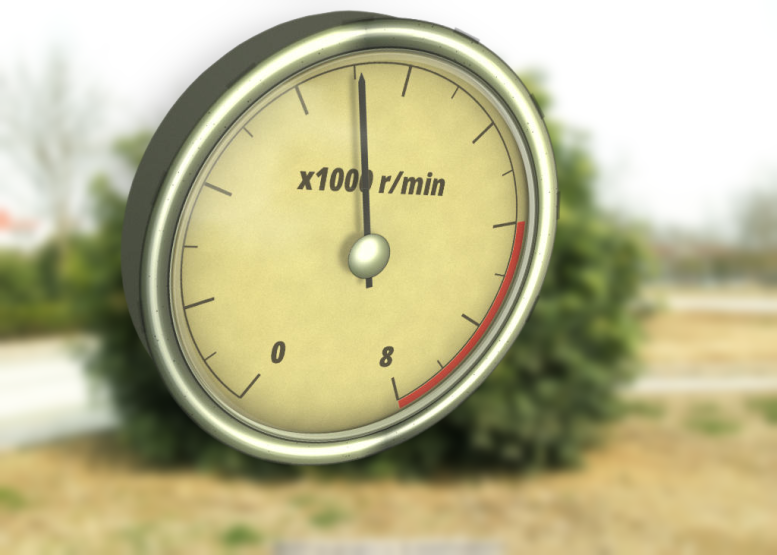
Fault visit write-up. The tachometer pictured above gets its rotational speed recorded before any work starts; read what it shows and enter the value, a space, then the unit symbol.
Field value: 3500 rpm
